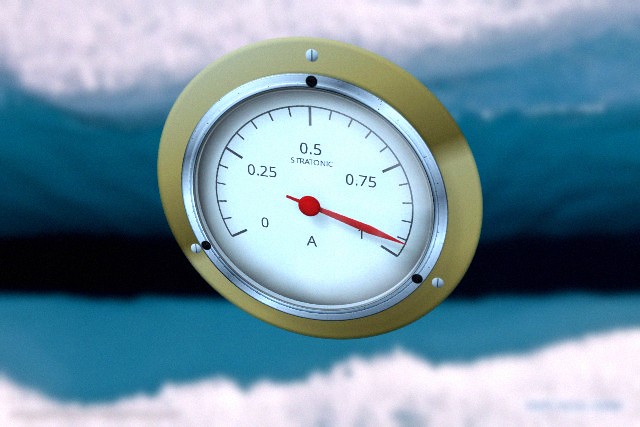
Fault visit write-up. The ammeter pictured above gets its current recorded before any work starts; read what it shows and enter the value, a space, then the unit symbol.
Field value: 0.95 A
